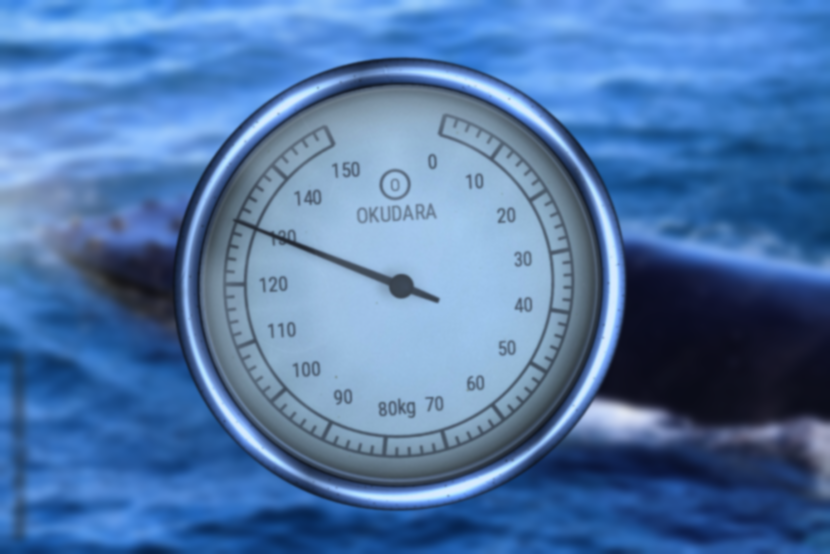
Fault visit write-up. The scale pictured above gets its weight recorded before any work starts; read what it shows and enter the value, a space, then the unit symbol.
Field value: 130 kg
